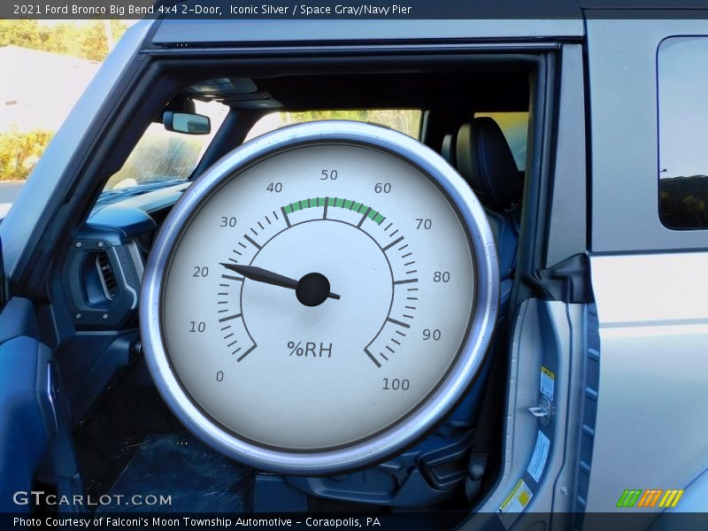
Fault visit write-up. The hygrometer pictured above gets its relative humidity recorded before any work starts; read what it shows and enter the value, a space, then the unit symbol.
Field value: 22 %
